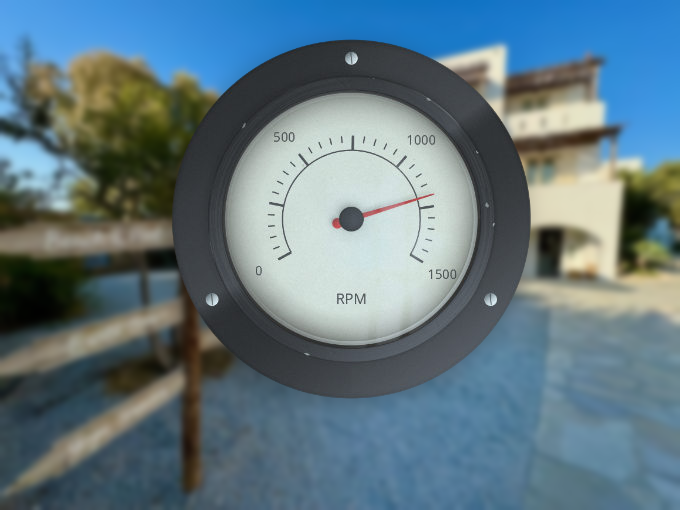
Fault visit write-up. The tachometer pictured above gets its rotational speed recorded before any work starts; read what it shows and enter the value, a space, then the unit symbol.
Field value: 1200 rpm
